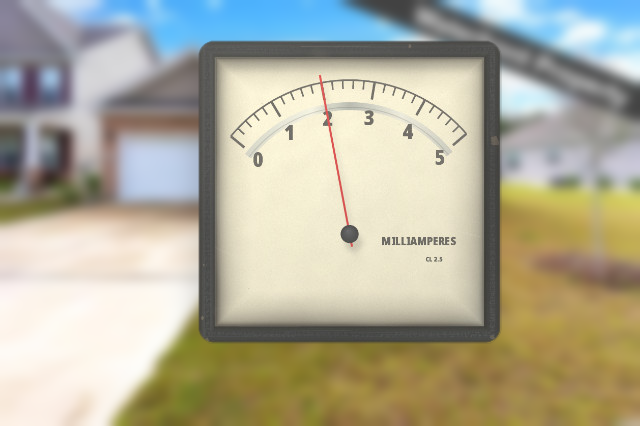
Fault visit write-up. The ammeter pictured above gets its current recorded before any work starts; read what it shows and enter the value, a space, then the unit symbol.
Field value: 2 mA
